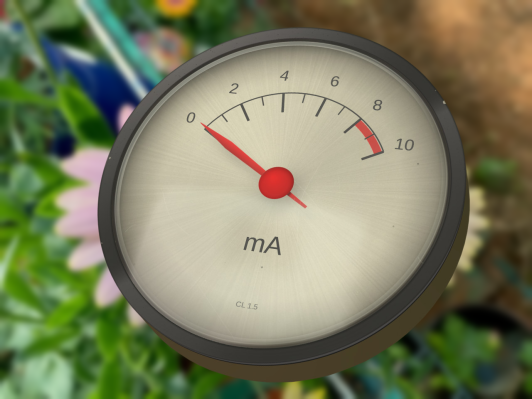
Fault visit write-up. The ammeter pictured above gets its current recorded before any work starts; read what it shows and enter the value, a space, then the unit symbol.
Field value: 0 mA
